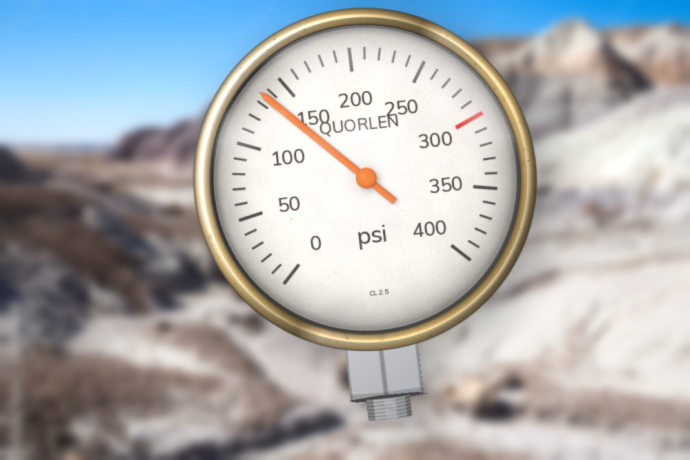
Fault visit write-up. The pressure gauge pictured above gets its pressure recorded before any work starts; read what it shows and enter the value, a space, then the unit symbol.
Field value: 135 psi
